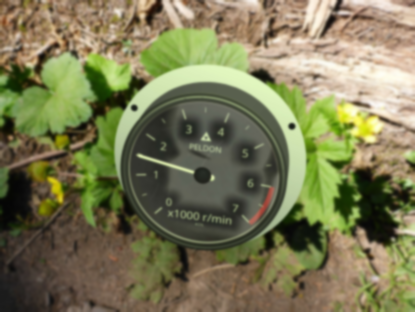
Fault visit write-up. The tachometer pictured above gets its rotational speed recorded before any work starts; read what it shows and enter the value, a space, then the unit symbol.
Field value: 1500 rpm
